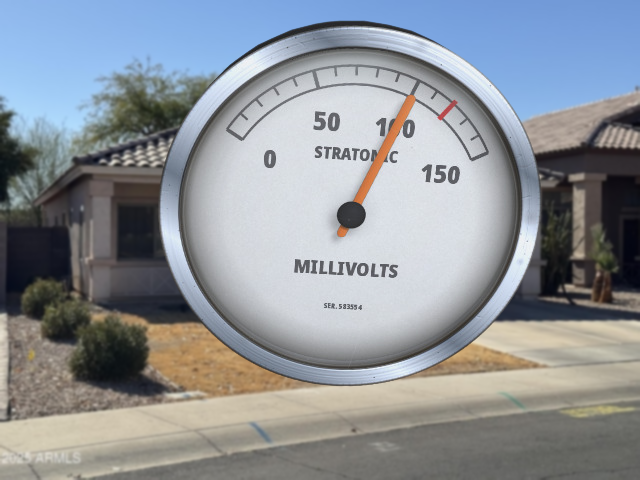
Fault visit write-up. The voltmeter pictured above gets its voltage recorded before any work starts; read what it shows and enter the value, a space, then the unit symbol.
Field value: 100 mV
